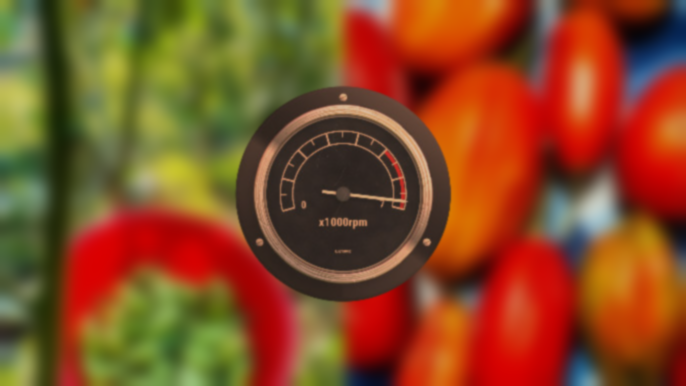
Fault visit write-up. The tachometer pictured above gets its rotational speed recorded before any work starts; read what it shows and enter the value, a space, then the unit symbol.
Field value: 6750 rpm
